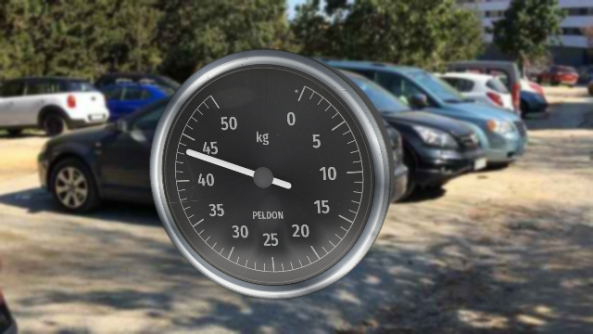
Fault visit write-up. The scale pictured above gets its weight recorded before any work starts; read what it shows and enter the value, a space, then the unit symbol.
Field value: 43.5 kg
